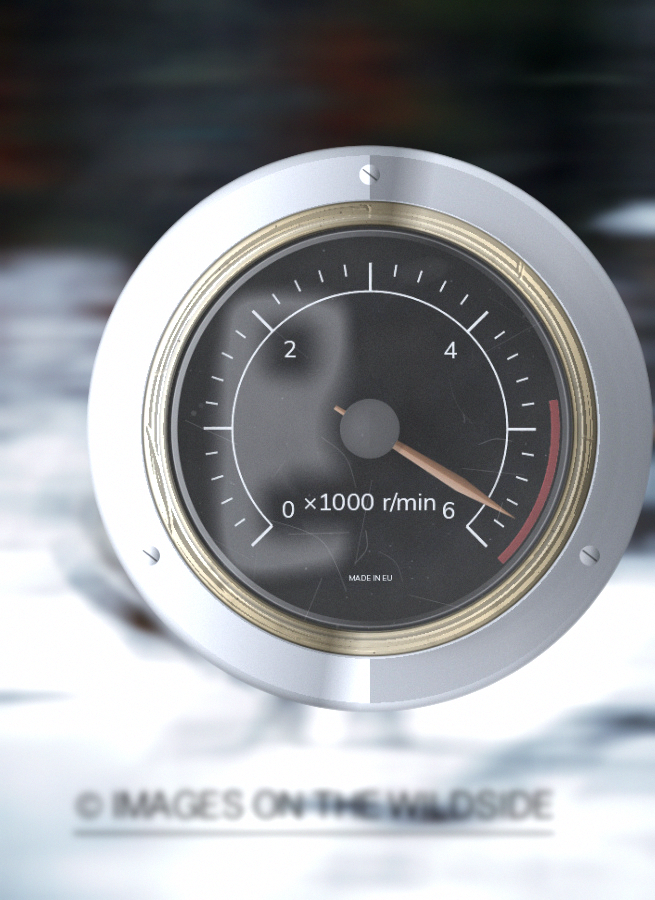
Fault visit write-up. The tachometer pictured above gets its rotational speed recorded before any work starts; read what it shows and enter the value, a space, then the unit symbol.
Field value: 5700 rpm
